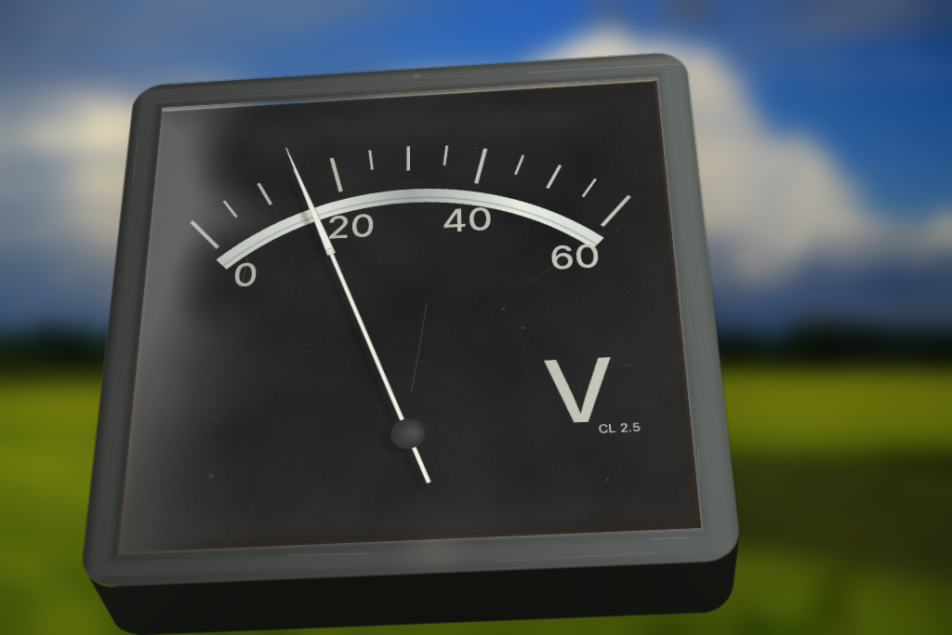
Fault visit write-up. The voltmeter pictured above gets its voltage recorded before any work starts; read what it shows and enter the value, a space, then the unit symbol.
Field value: 15 V
